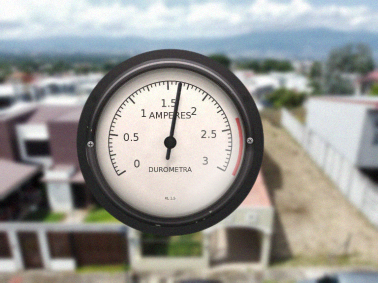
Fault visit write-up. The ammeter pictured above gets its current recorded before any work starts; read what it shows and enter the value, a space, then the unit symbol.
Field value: 1.65 A
